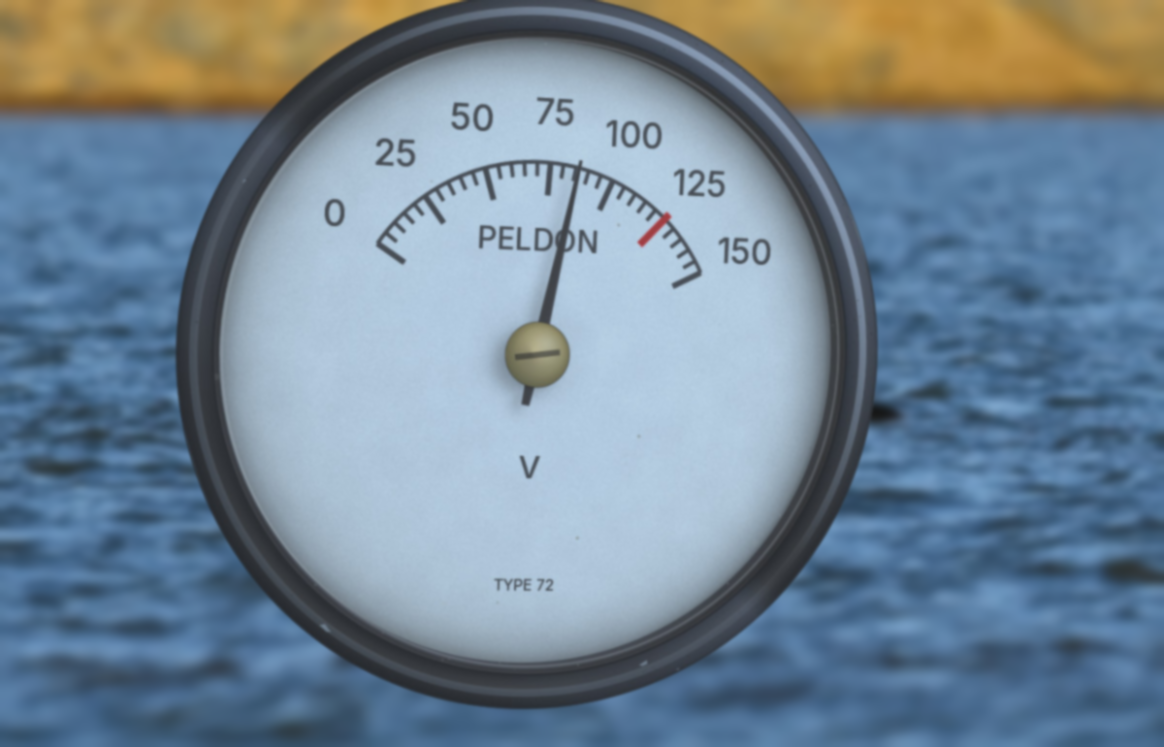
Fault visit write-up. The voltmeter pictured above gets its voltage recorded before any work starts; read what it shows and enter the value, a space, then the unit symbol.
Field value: 85 V
